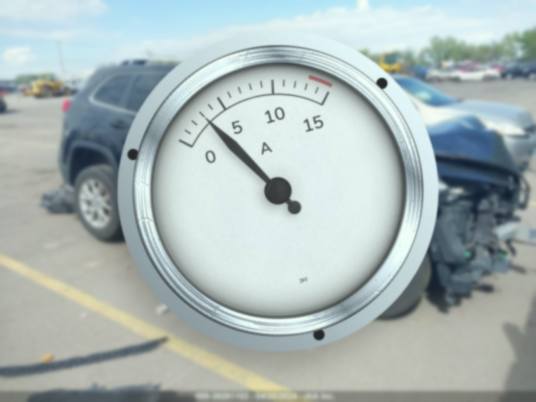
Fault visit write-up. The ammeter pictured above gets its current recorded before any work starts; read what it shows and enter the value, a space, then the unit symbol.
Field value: 3 A
